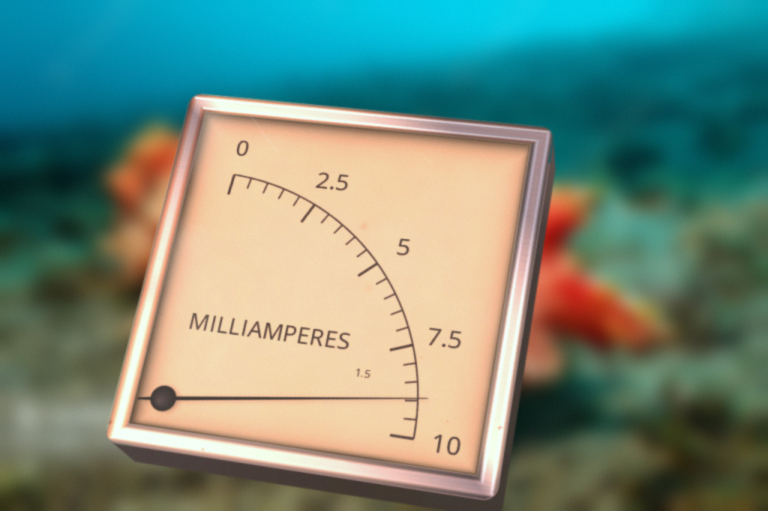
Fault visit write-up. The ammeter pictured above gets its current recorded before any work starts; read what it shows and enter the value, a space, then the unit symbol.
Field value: 9 mA
